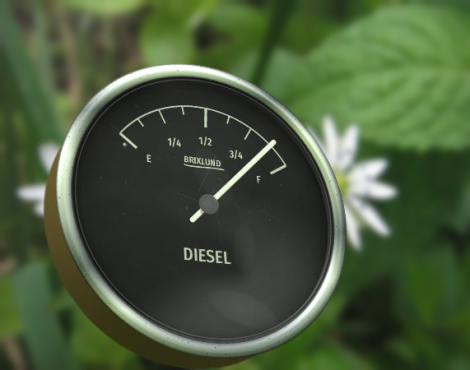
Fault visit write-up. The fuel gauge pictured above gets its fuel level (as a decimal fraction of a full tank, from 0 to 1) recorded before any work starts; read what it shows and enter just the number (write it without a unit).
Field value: 0.875
